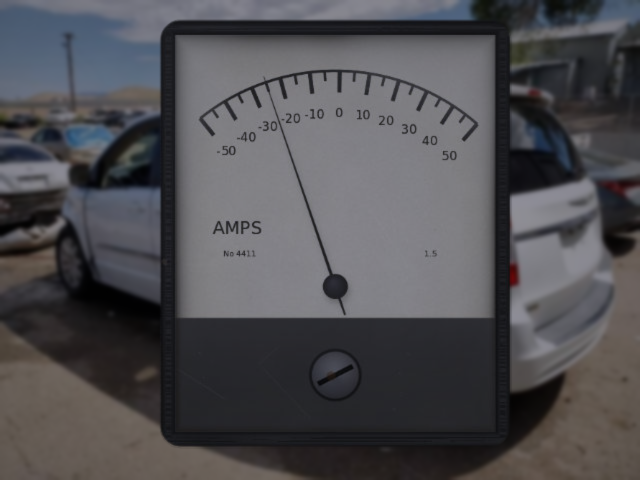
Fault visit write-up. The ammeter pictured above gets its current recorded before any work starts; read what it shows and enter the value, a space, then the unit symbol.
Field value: -25 A
